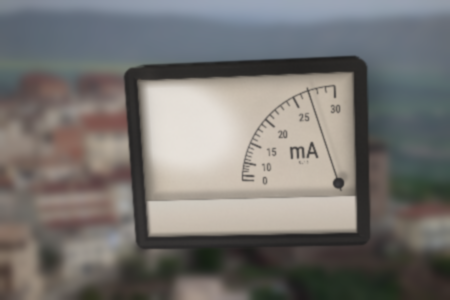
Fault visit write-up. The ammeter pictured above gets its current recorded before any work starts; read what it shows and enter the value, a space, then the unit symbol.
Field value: 27 mA
